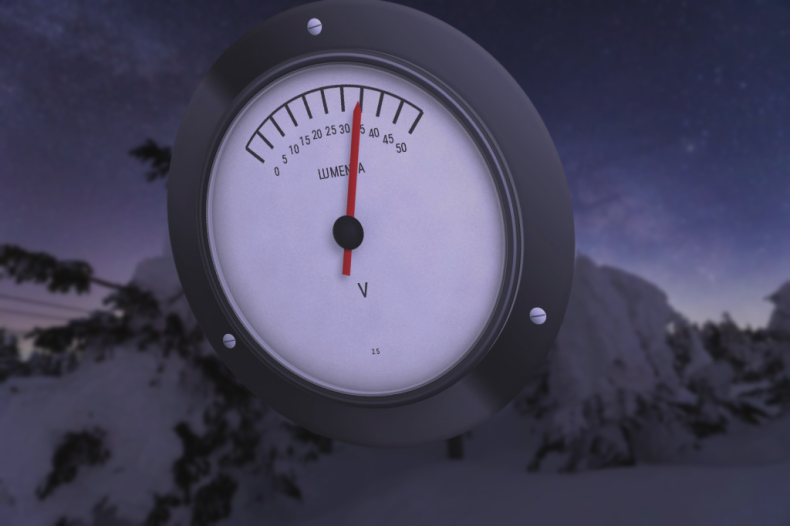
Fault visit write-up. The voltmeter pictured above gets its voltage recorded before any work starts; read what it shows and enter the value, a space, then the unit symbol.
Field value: 35 V
